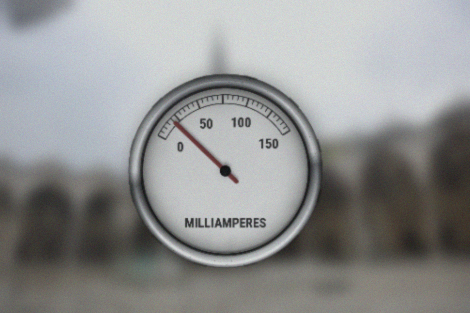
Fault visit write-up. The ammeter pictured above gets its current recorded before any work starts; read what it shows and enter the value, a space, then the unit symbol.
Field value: 20 mA
